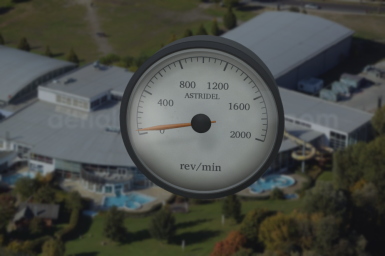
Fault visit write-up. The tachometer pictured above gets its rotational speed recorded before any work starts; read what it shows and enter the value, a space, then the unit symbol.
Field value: 50 rpm
